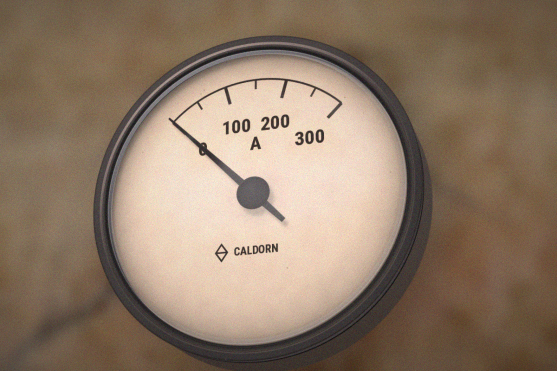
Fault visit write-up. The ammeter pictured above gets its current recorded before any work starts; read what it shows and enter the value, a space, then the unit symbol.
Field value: 0 A
